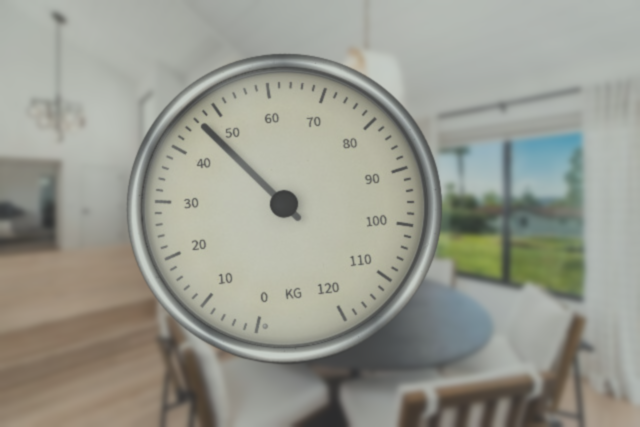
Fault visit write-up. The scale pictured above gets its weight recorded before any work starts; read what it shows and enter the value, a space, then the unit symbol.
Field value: 46 kg
